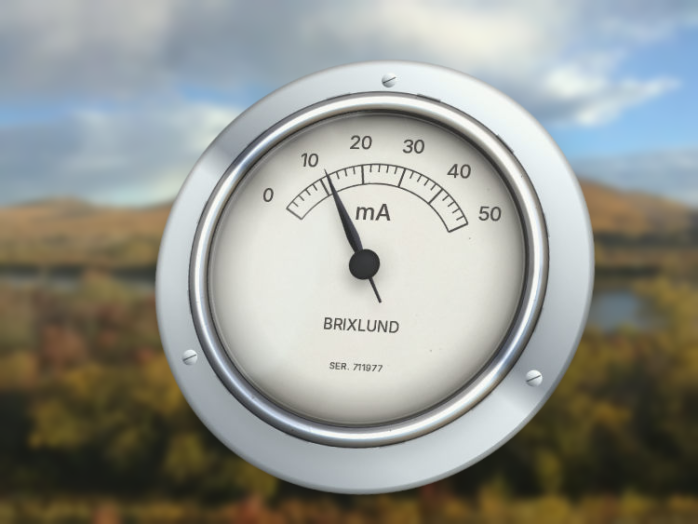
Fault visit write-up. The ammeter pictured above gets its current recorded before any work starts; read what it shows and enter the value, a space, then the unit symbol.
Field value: 12 mA
